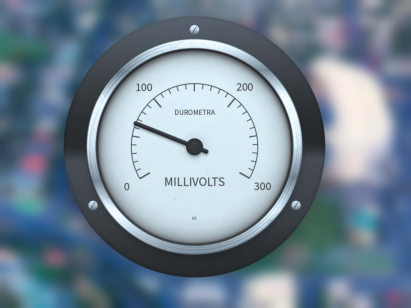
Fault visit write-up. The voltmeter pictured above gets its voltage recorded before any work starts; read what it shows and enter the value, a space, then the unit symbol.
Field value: 65 mV
